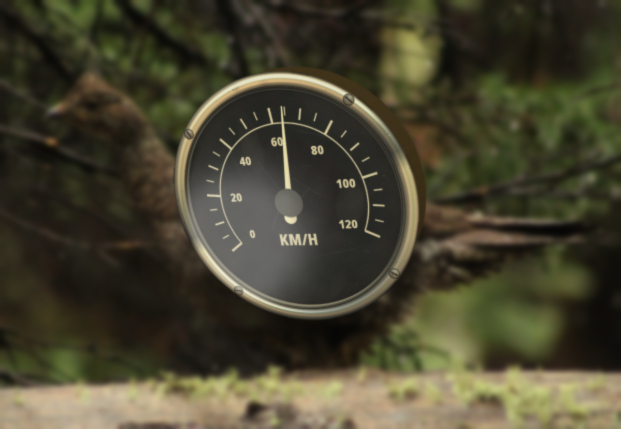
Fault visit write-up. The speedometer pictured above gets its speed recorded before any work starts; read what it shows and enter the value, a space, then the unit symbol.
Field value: 65 km/h
